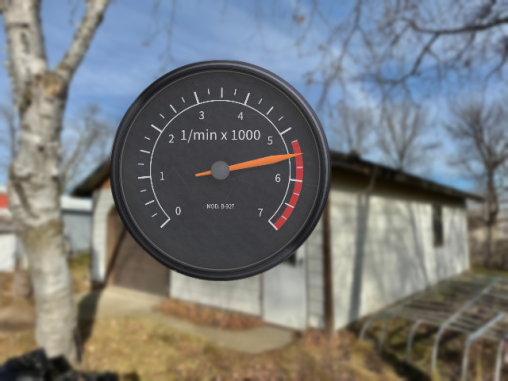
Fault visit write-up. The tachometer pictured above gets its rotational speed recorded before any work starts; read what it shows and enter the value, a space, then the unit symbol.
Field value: 5500 rpm
